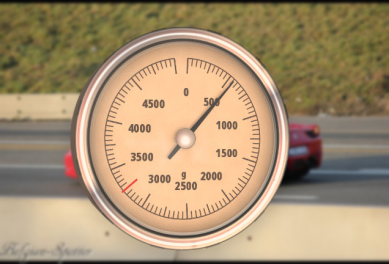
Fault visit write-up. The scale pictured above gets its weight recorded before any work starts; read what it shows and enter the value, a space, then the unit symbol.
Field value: 550 g
